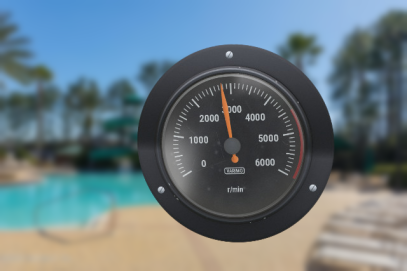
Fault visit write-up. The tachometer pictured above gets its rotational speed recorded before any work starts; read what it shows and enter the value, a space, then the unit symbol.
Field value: 2800 rpm
